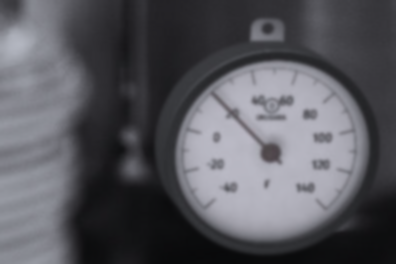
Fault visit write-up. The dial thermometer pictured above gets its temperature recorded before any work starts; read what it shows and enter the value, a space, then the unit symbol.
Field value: 20 °F
